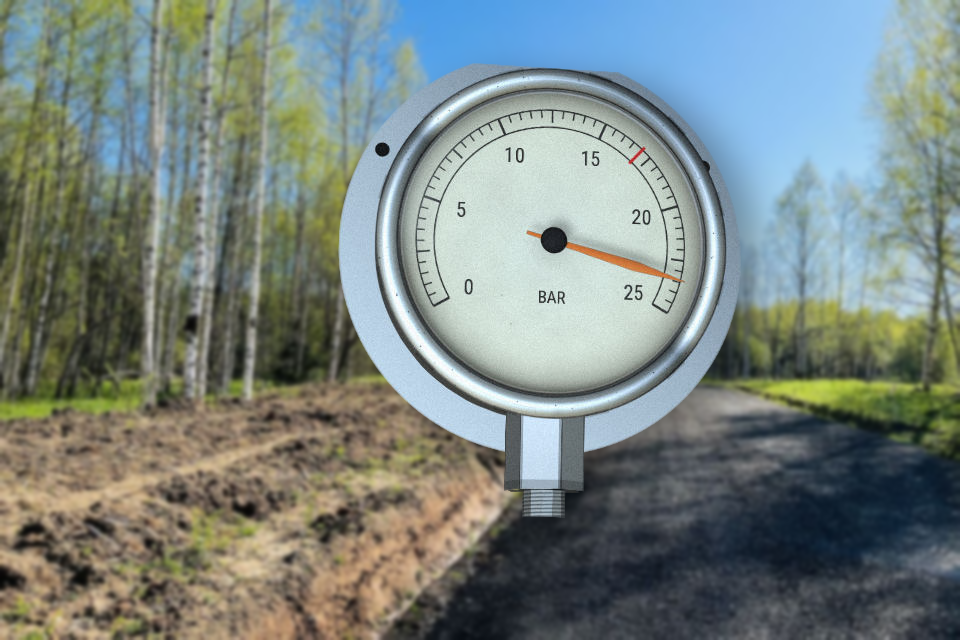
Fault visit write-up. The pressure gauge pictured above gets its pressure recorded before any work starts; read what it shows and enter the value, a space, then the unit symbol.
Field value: 23.5 bar
